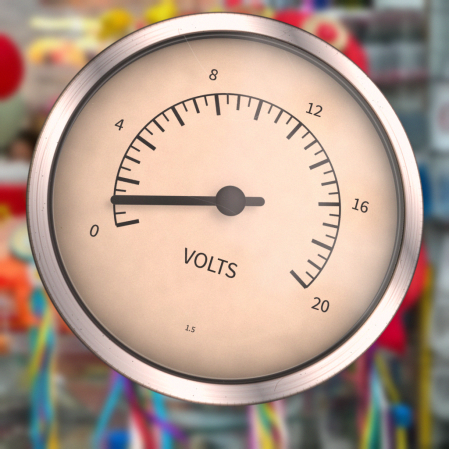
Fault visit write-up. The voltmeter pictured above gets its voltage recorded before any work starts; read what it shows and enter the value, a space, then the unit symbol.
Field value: 1 V
